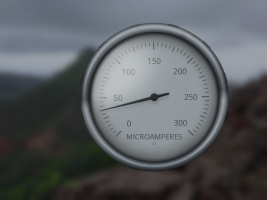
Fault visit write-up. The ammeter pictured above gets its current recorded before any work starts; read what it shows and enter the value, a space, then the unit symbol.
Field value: 35 µA
